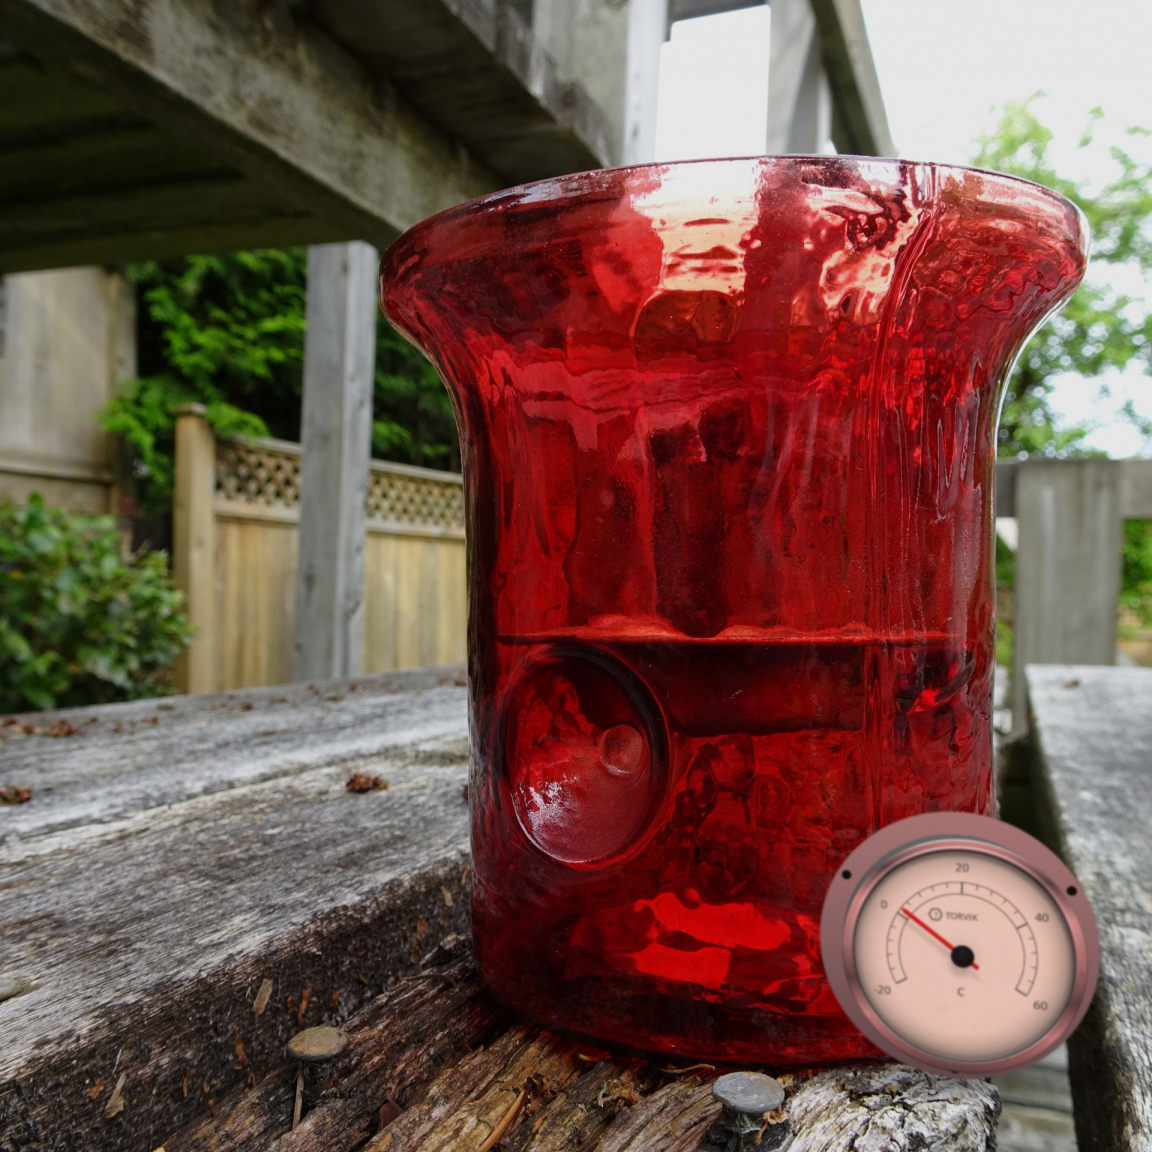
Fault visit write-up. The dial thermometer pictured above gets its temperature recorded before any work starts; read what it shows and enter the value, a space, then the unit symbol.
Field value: 2 °C
